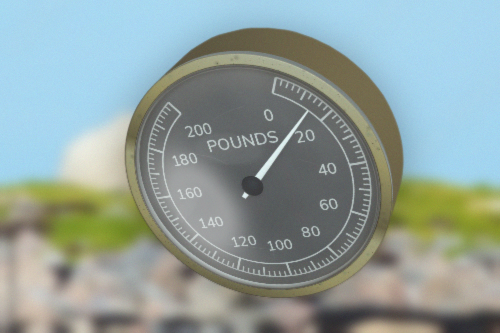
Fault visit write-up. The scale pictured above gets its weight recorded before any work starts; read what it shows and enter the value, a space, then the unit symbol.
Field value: 14 lb
